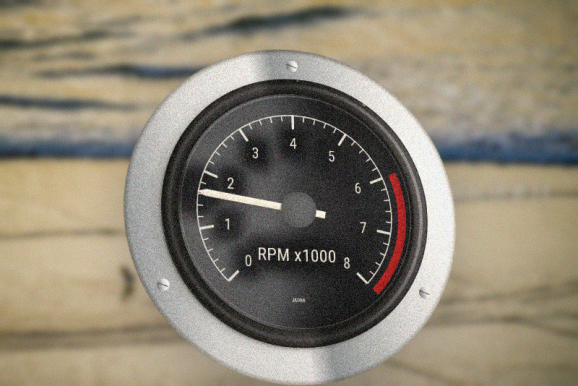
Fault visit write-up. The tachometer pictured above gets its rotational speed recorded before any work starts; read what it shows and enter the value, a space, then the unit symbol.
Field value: 1600 rpm
